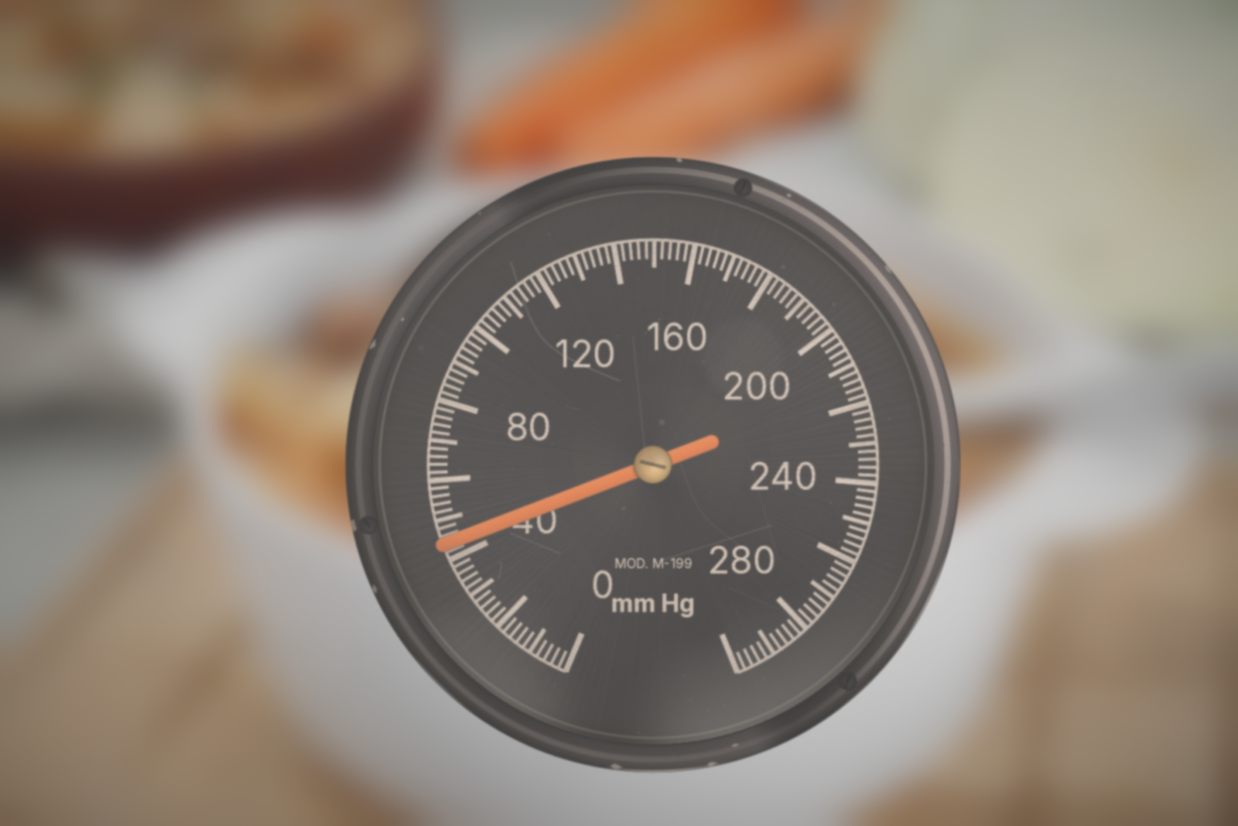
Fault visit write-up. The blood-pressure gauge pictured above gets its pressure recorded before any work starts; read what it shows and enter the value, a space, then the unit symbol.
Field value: 44 mmHg
